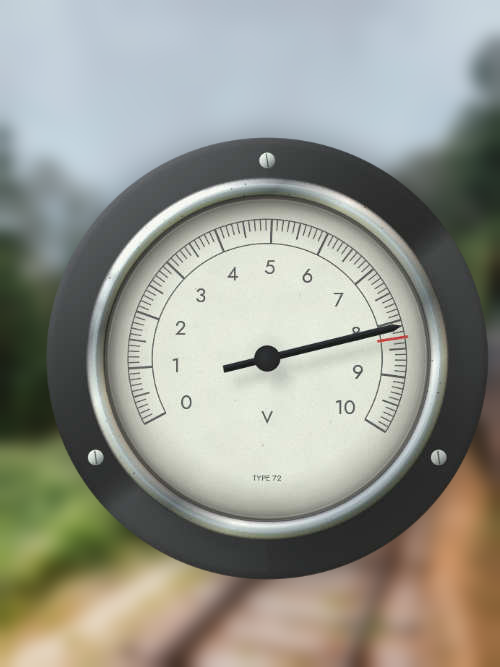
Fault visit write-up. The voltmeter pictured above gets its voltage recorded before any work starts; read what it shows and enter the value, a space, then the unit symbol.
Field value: 8.1 V
